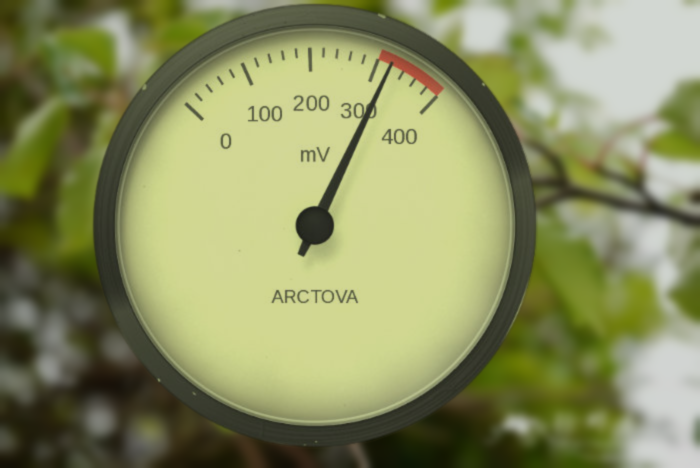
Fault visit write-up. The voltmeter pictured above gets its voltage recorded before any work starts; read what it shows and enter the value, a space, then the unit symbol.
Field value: 320 mV
